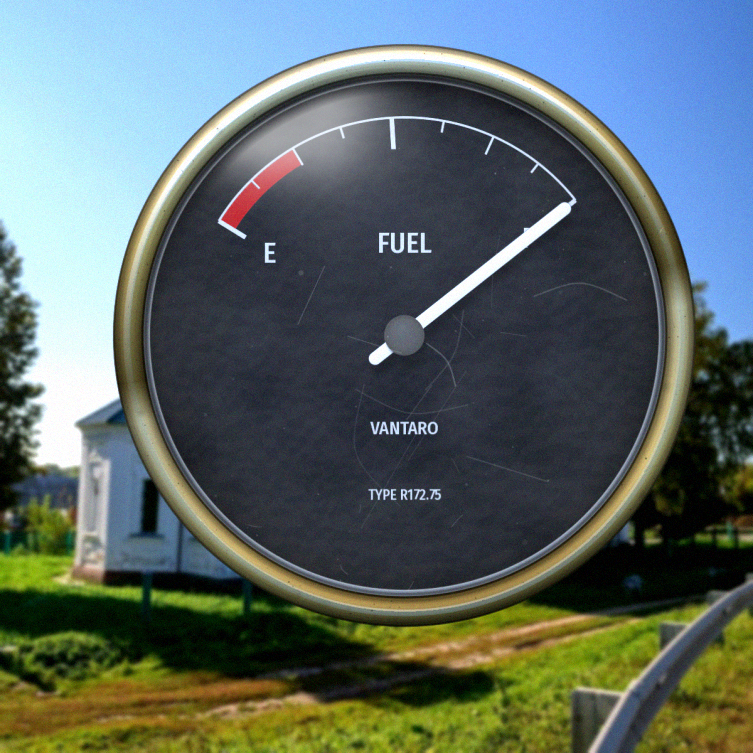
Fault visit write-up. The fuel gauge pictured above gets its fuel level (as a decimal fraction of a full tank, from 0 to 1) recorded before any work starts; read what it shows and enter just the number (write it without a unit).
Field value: 1
